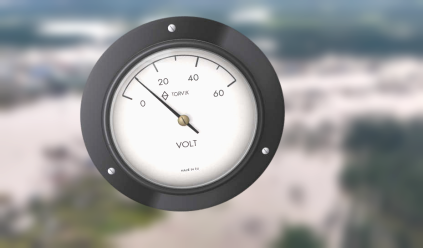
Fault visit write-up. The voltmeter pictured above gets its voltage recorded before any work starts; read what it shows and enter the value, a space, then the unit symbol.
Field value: 10 V
